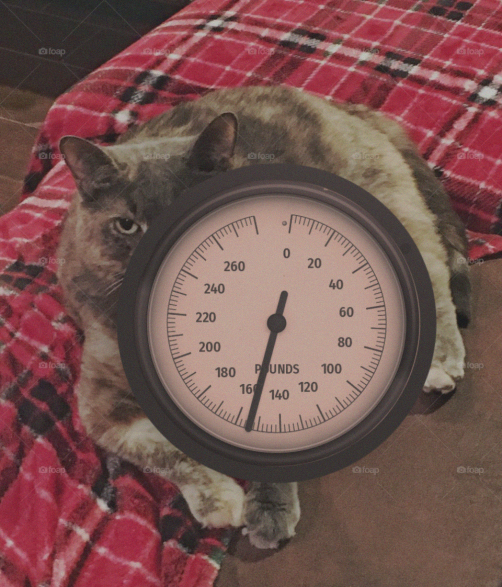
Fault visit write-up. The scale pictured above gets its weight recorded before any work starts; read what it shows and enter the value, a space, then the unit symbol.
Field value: 154 lb
